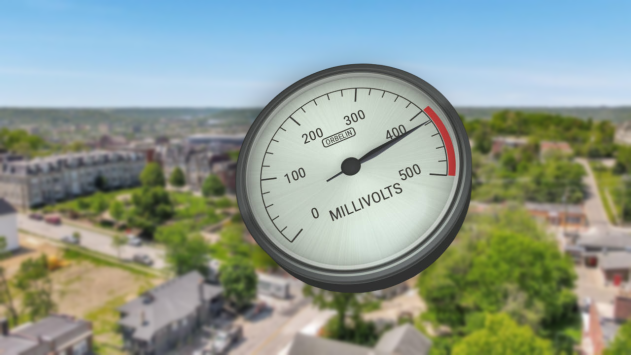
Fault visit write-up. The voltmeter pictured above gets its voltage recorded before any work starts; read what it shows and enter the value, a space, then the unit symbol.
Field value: 420 mV
